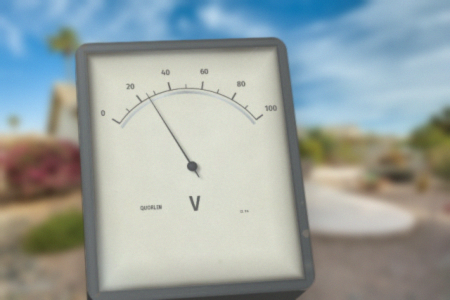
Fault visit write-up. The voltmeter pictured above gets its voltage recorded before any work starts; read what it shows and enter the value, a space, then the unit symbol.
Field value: 25 V
